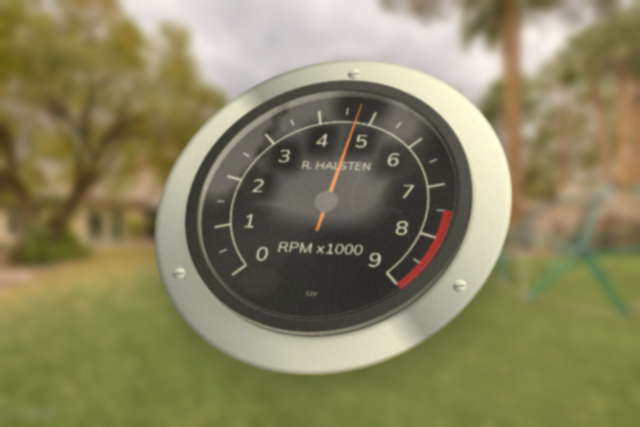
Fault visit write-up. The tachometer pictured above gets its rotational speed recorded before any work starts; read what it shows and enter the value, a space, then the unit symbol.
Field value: 4750 rpm
